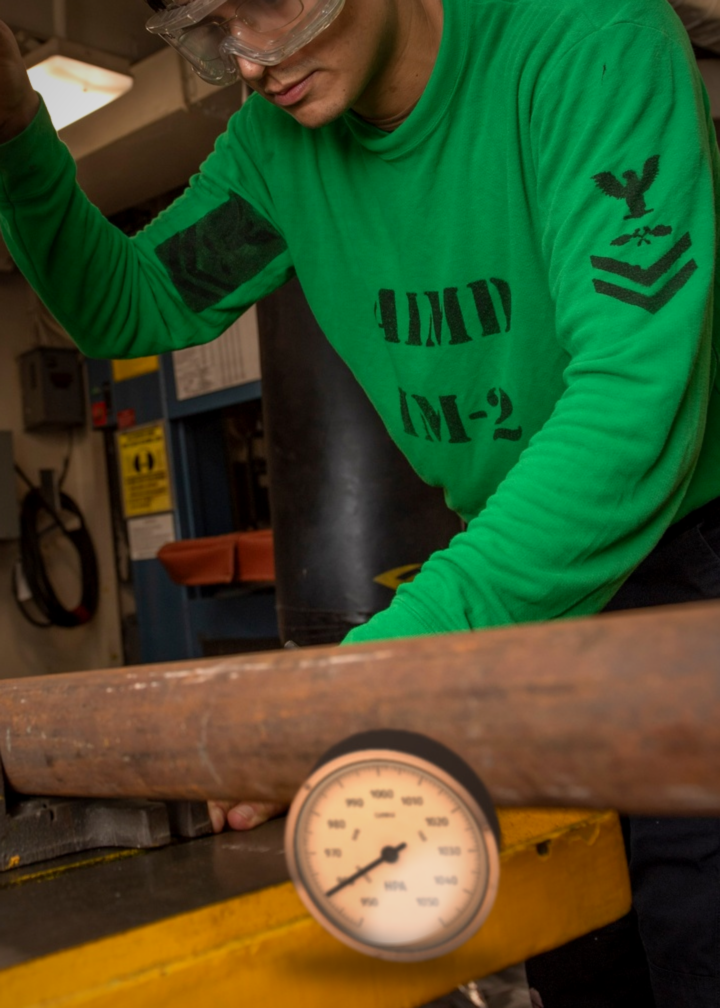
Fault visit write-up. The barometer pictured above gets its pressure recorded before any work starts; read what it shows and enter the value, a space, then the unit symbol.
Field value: 960 hPa
